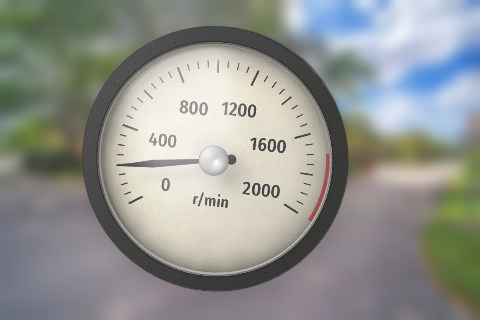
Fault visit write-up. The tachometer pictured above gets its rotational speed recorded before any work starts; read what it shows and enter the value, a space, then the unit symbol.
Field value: 200 rpm
